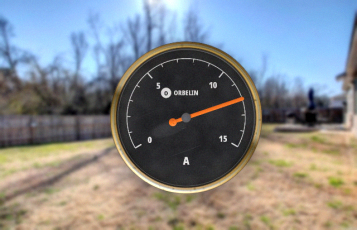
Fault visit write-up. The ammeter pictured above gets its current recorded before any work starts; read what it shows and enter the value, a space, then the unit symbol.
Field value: 12 A
